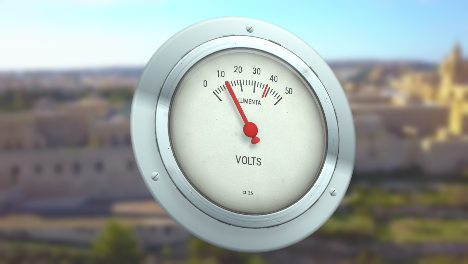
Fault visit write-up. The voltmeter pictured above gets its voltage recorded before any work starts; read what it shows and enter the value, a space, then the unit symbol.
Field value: 10 V
